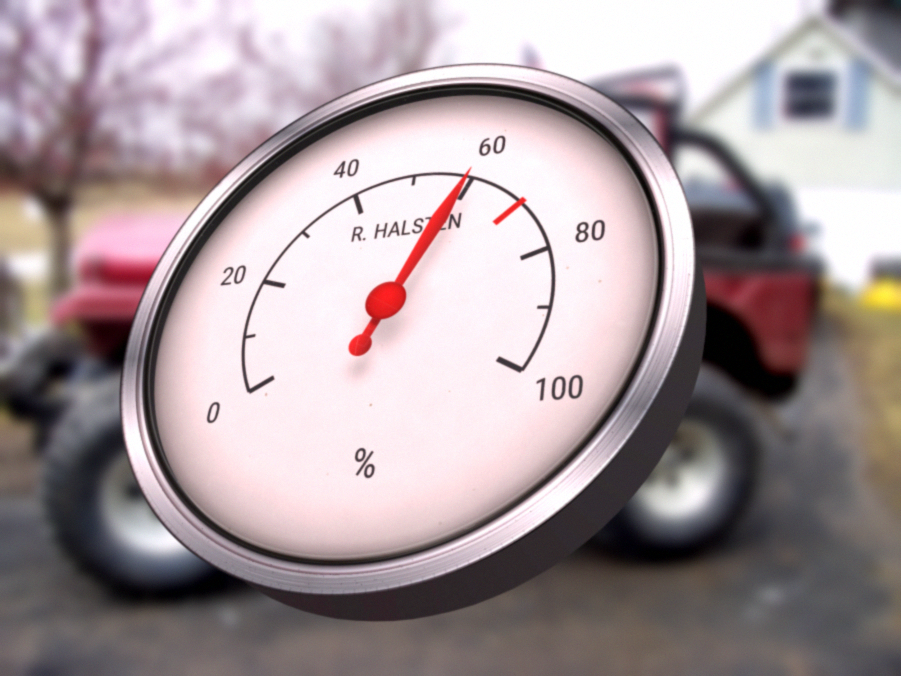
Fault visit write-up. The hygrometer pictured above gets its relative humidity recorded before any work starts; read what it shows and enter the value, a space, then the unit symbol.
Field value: 60 %
